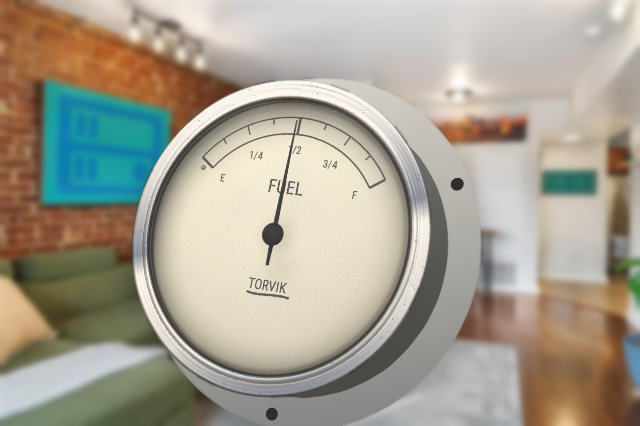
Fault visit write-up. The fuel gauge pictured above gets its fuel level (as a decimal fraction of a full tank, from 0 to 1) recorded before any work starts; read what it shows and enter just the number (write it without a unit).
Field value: 0.5
